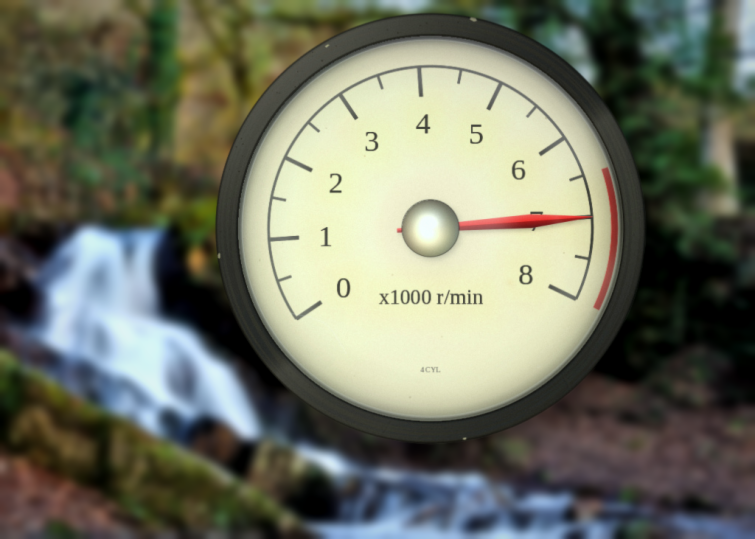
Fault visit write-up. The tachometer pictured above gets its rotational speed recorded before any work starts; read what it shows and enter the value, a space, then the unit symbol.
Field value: 7000 rpm
